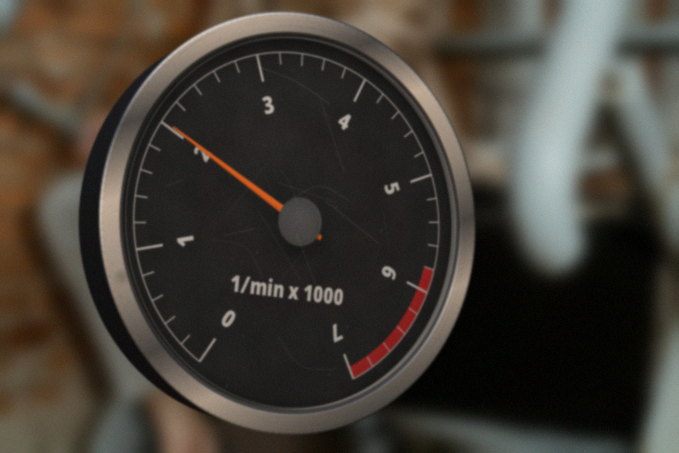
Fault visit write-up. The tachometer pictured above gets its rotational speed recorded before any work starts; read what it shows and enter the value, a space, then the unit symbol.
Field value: 2000 rpm
